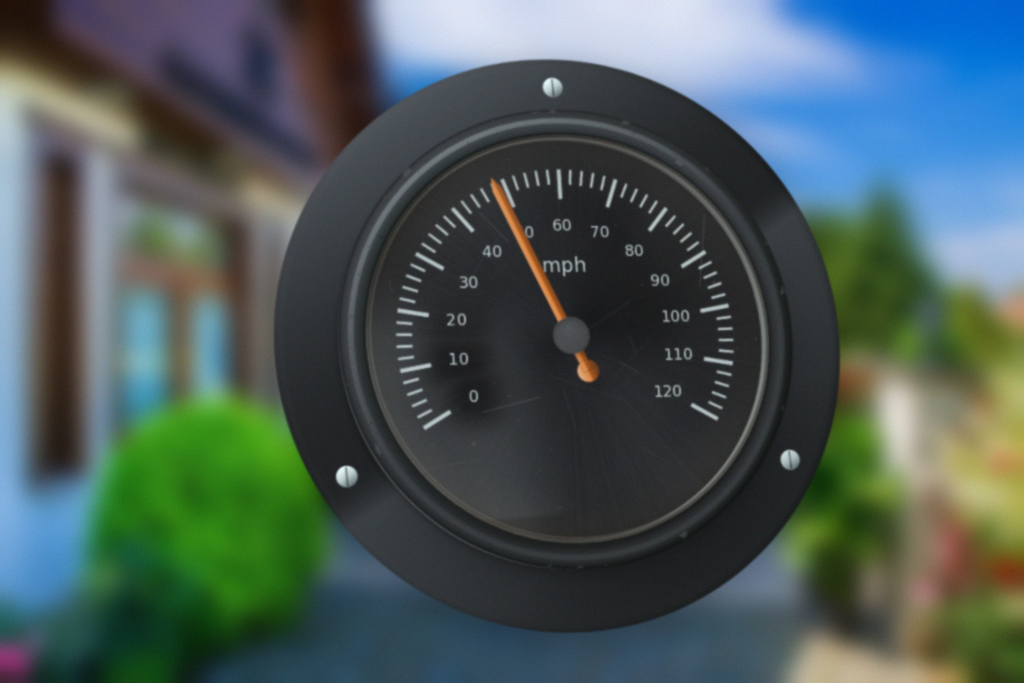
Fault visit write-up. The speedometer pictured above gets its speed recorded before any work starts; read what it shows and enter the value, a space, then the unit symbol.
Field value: 48 mph
